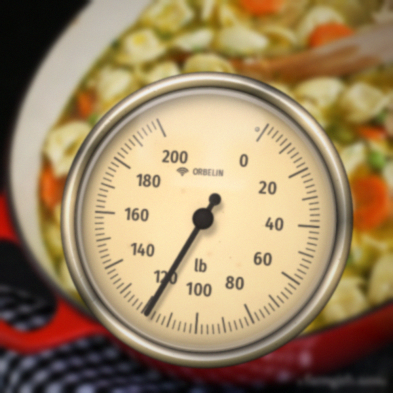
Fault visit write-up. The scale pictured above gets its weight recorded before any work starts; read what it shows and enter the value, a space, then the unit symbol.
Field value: 118 lb
